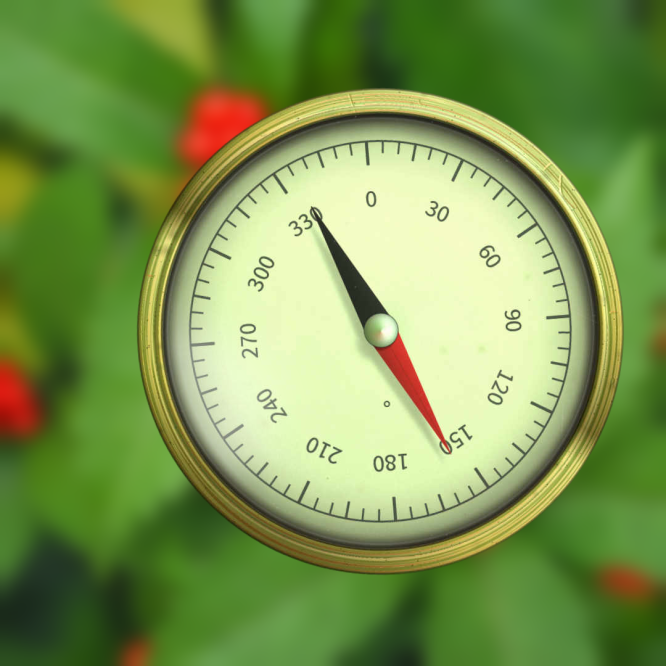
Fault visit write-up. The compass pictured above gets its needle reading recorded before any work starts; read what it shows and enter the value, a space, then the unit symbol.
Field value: 155 °
